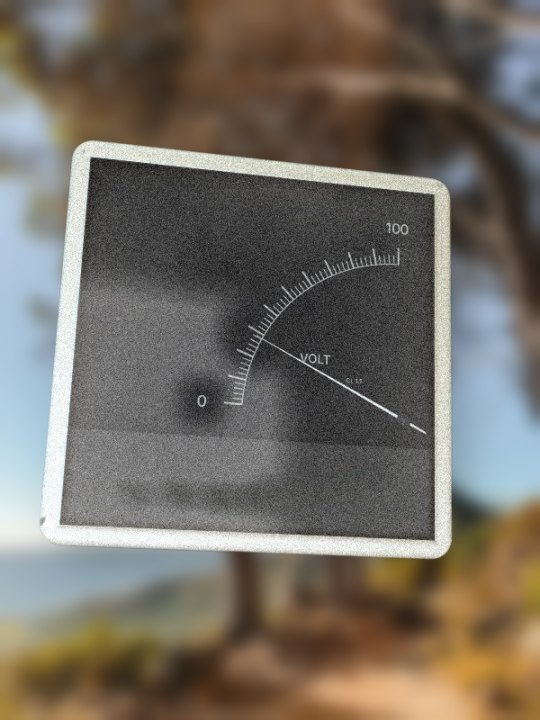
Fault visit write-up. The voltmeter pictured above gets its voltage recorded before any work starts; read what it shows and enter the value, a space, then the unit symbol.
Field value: 28 V
